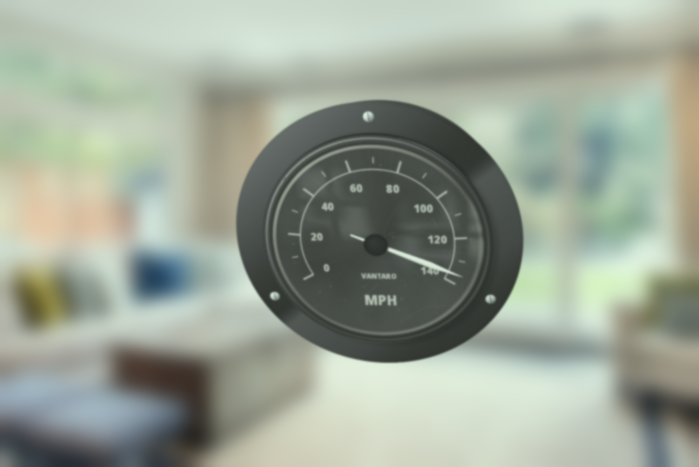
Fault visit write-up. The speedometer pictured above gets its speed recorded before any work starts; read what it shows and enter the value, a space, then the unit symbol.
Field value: 135 mph
